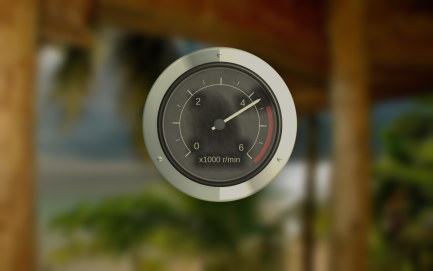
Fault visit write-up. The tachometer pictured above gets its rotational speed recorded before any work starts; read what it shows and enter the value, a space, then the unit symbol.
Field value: 4250 rpm
